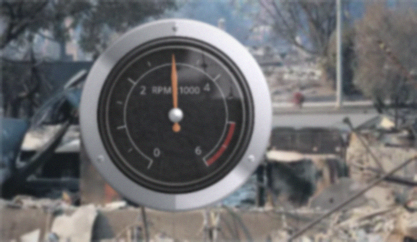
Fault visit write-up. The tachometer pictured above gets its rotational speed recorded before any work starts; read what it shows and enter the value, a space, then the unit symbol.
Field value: 3000 rpm
